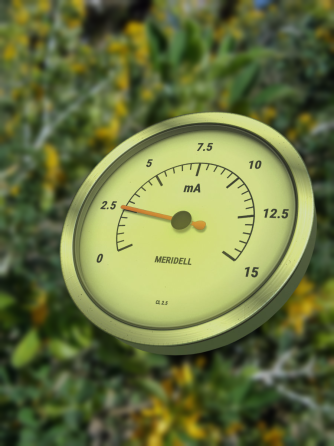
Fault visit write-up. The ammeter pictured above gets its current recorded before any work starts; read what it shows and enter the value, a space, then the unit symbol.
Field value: 2.5 mA
